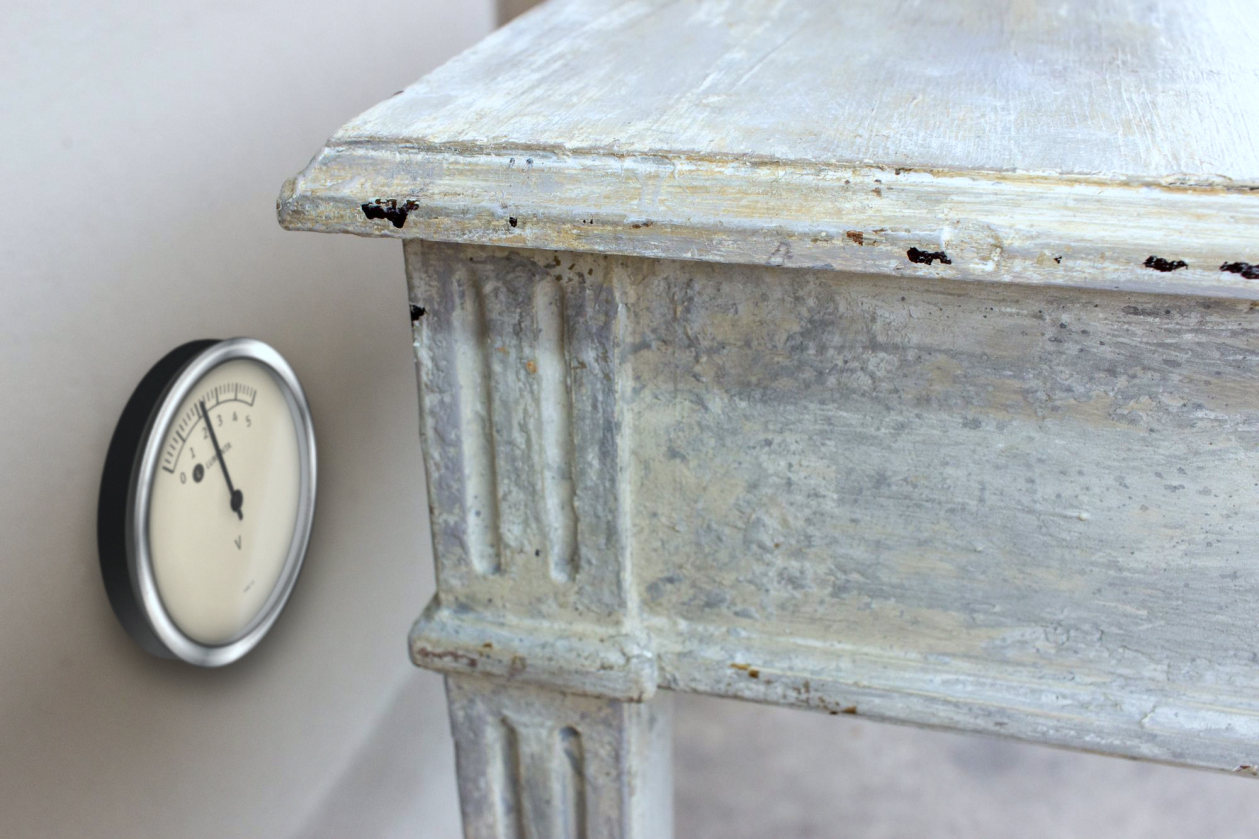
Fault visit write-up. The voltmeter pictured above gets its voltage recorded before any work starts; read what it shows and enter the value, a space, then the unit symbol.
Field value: 2 V
